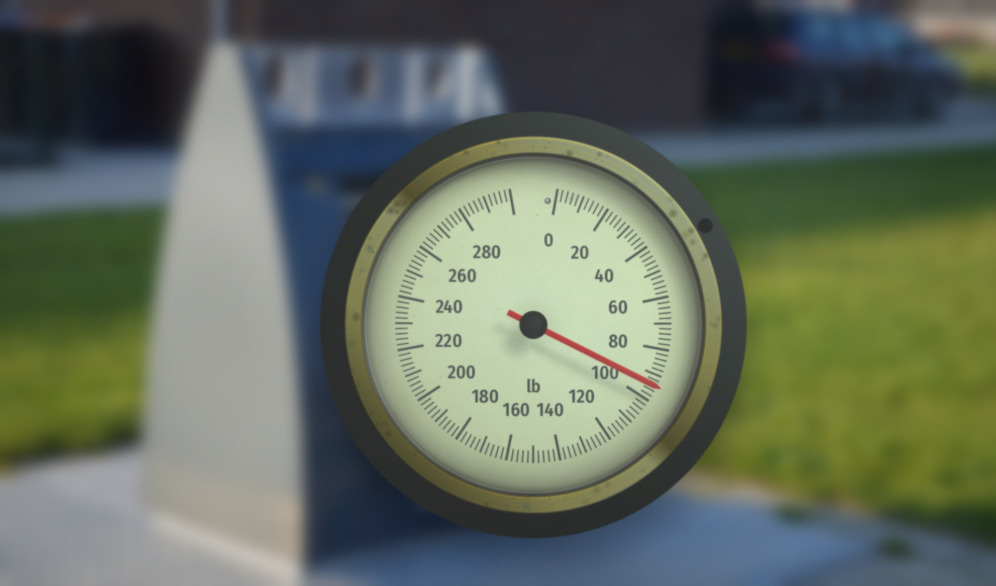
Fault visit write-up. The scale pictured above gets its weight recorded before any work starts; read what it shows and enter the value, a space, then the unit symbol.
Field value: 94 lb
